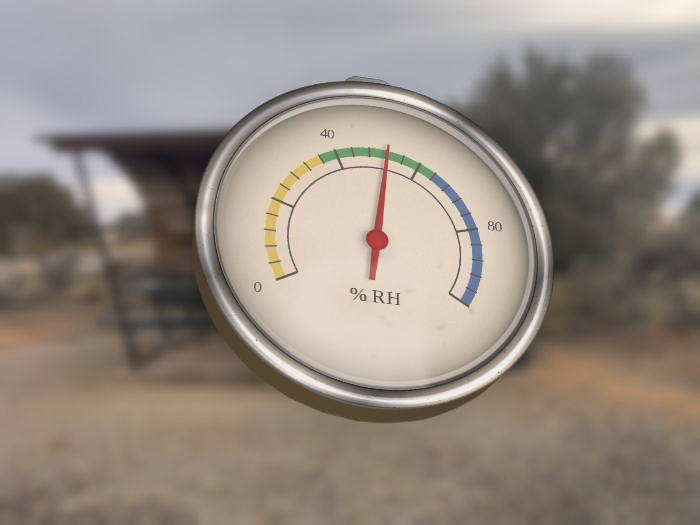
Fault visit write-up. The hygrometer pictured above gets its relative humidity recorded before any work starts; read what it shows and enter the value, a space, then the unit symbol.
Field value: 52 %
